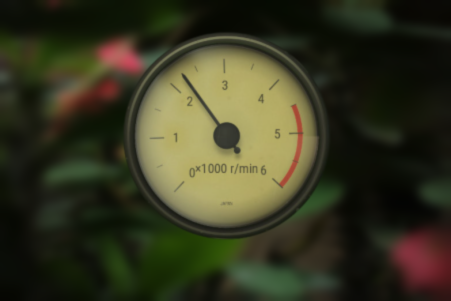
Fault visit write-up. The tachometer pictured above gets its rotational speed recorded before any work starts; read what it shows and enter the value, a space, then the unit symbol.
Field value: 2250 rpm
